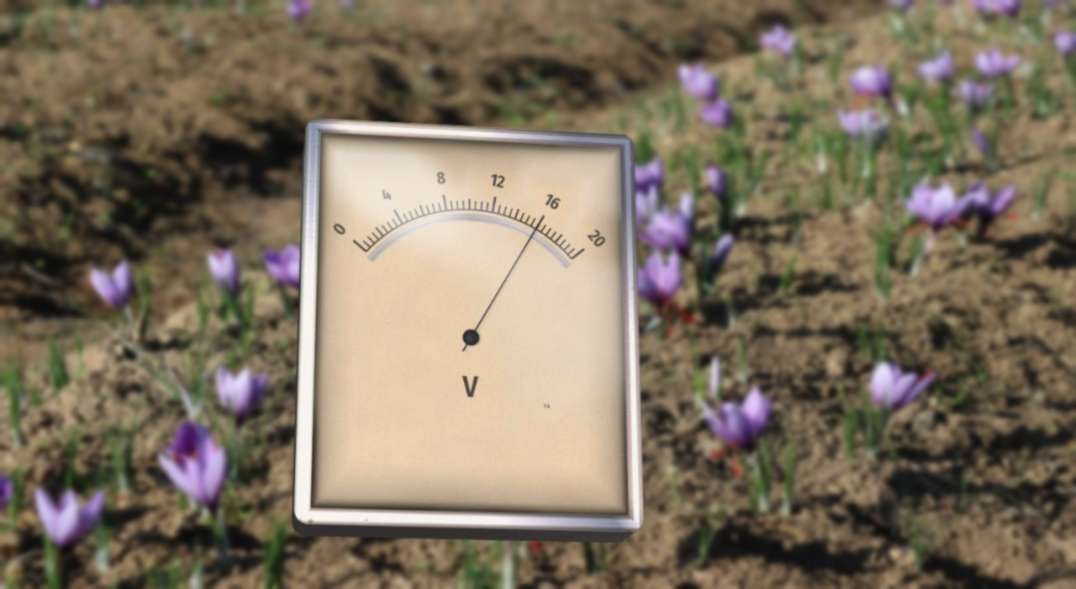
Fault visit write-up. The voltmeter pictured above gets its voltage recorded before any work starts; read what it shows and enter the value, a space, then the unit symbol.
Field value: 16 V
